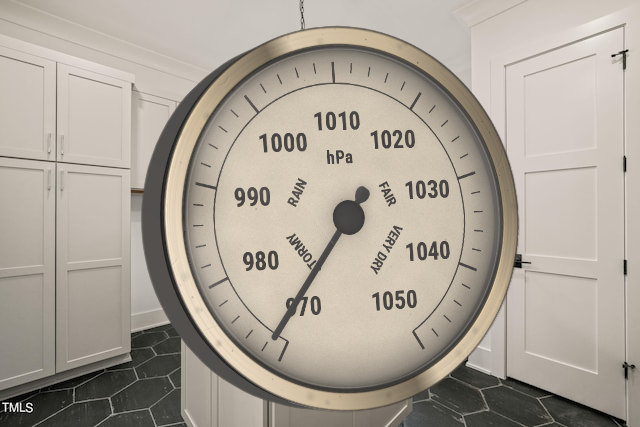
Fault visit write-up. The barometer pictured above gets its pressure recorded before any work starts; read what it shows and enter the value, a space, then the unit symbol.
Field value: 972 hPa
